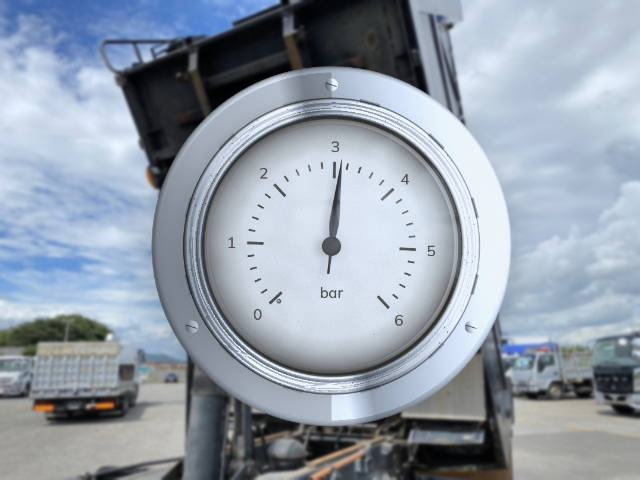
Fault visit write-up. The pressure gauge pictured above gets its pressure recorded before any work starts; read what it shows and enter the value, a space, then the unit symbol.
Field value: 3.1 bar
